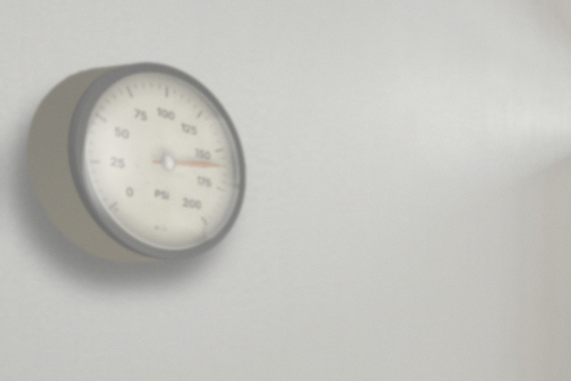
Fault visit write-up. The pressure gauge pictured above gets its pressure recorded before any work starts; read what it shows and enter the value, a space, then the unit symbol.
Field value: 160 psi
